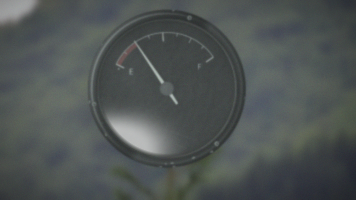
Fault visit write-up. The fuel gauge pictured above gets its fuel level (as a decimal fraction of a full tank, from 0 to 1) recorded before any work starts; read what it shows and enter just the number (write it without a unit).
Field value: 0.25
